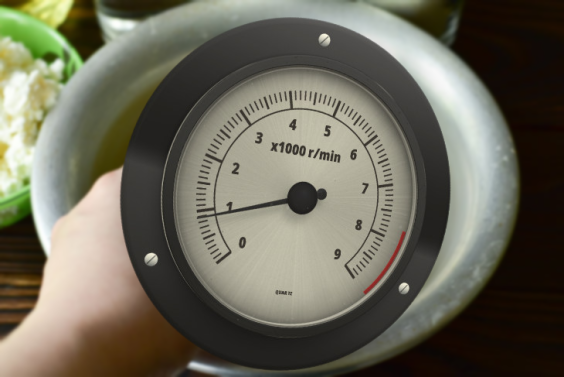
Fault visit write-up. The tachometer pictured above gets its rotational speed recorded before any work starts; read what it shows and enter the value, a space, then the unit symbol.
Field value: 900 rpm
